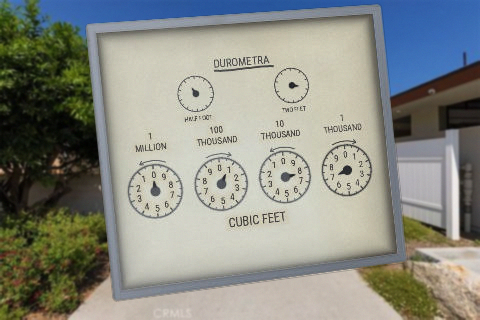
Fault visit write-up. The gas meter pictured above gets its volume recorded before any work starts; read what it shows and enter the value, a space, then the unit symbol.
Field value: 7700 ft³
